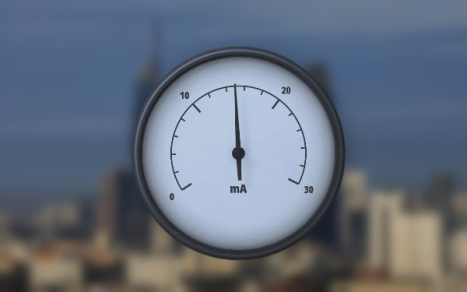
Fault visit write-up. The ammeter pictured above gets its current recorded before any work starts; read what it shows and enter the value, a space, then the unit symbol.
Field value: 15 mA
